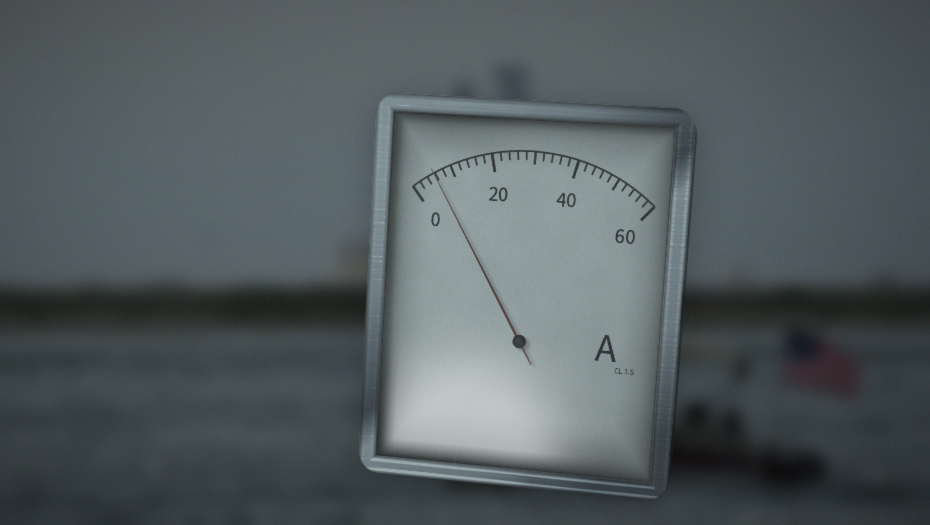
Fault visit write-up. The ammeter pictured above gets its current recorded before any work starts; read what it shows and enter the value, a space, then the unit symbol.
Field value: 6 A
